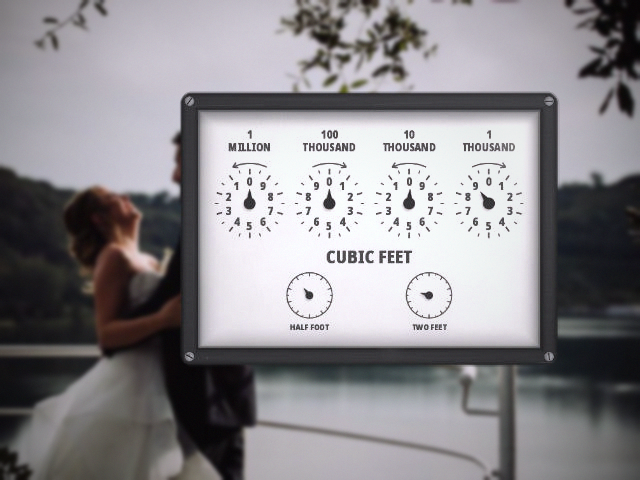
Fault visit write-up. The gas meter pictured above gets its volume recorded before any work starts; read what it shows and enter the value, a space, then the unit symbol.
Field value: 999900 ft³
